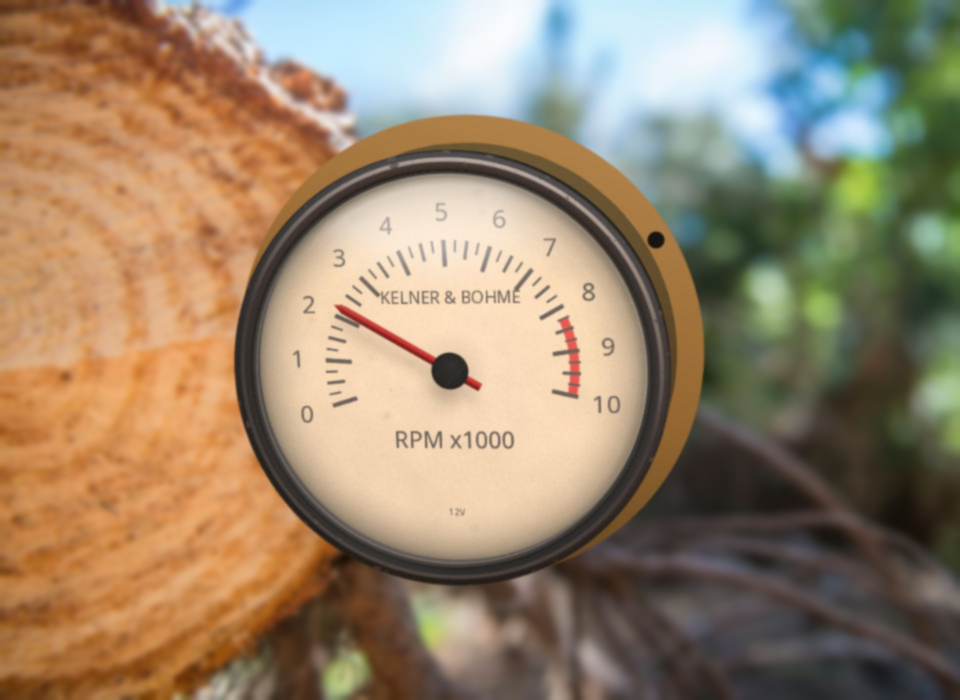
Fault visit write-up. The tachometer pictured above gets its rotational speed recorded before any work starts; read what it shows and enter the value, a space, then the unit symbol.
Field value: 2250 rpm
